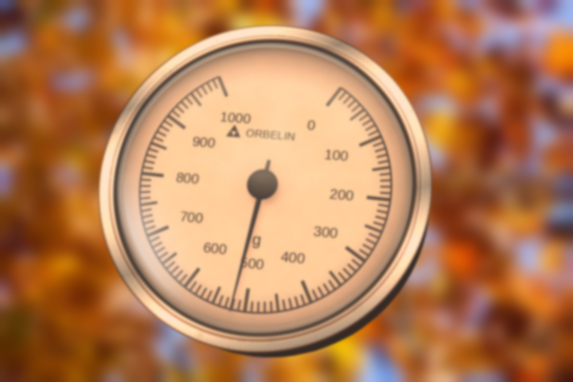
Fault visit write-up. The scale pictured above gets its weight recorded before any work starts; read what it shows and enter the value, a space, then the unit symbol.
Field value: 520 g
